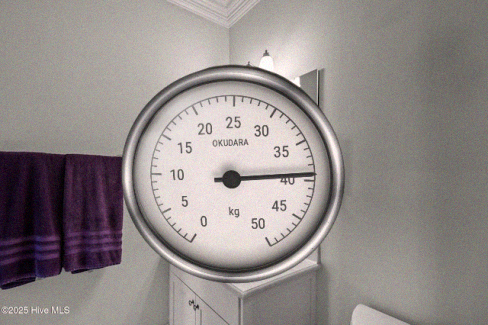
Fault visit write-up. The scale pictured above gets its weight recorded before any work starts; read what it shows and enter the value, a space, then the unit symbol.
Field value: 39 kg
